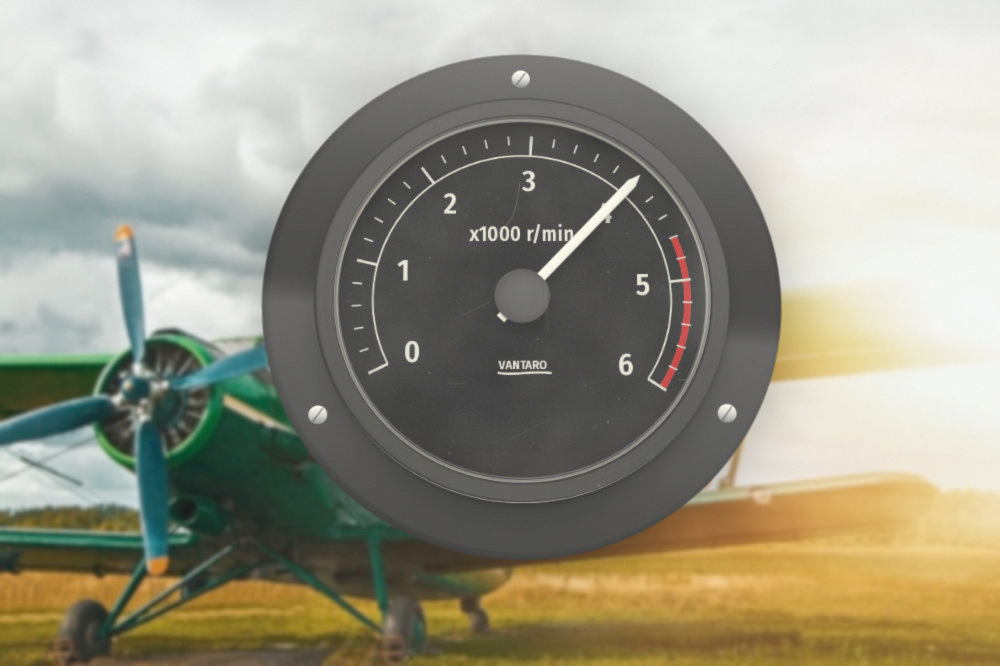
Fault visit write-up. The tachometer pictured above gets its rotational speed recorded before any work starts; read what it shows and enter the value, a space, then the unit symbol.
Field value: 4000 rpm
